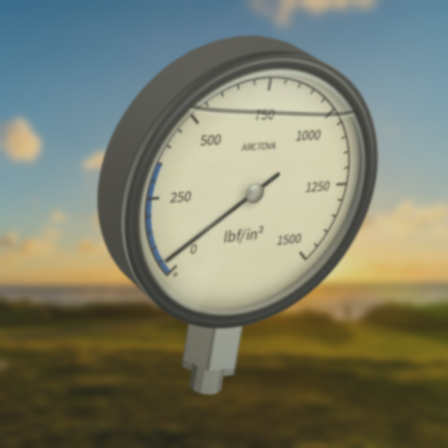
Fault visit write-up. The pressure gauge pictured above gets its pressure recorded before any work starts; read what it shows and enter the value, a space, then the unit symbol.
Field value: 50 psi
